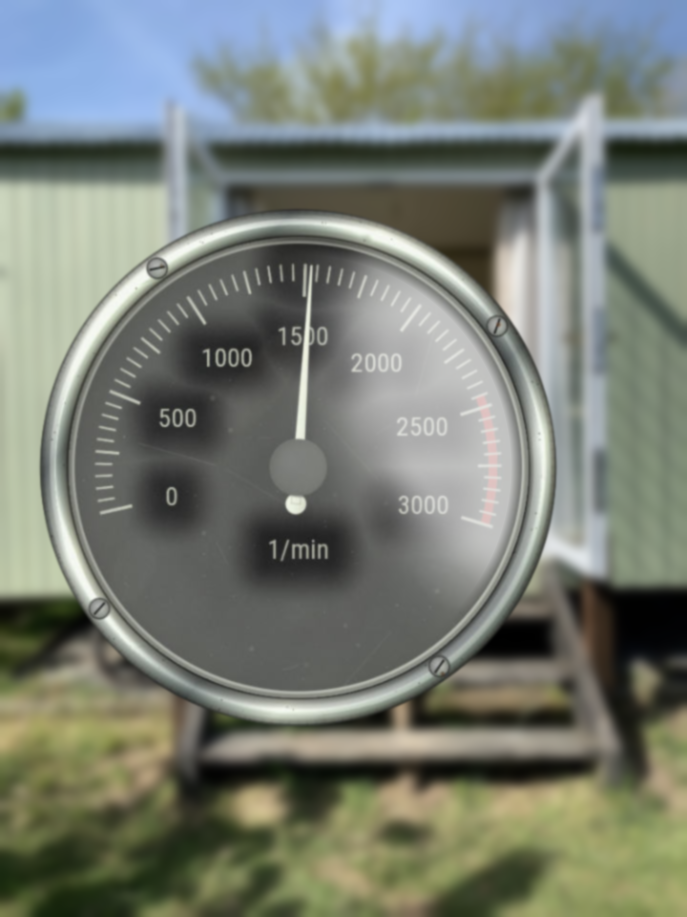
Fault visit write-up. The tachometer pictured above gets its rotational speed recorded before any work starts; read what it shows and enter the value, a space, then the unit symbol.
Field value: 1525 rpm
